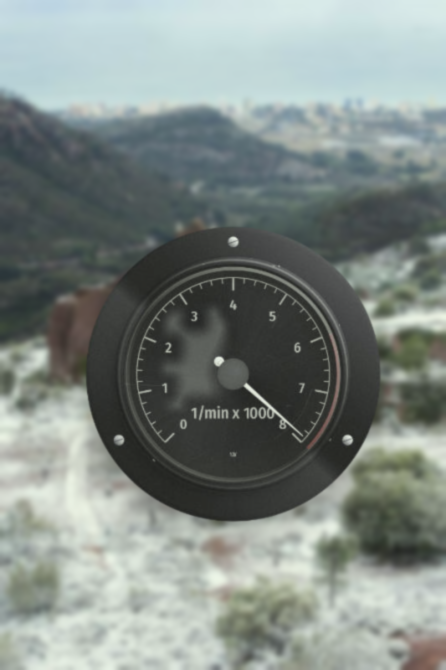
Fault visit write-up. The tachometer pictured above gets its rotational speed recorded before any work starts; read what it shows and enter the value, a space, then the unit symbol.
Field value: 7900 rpm
